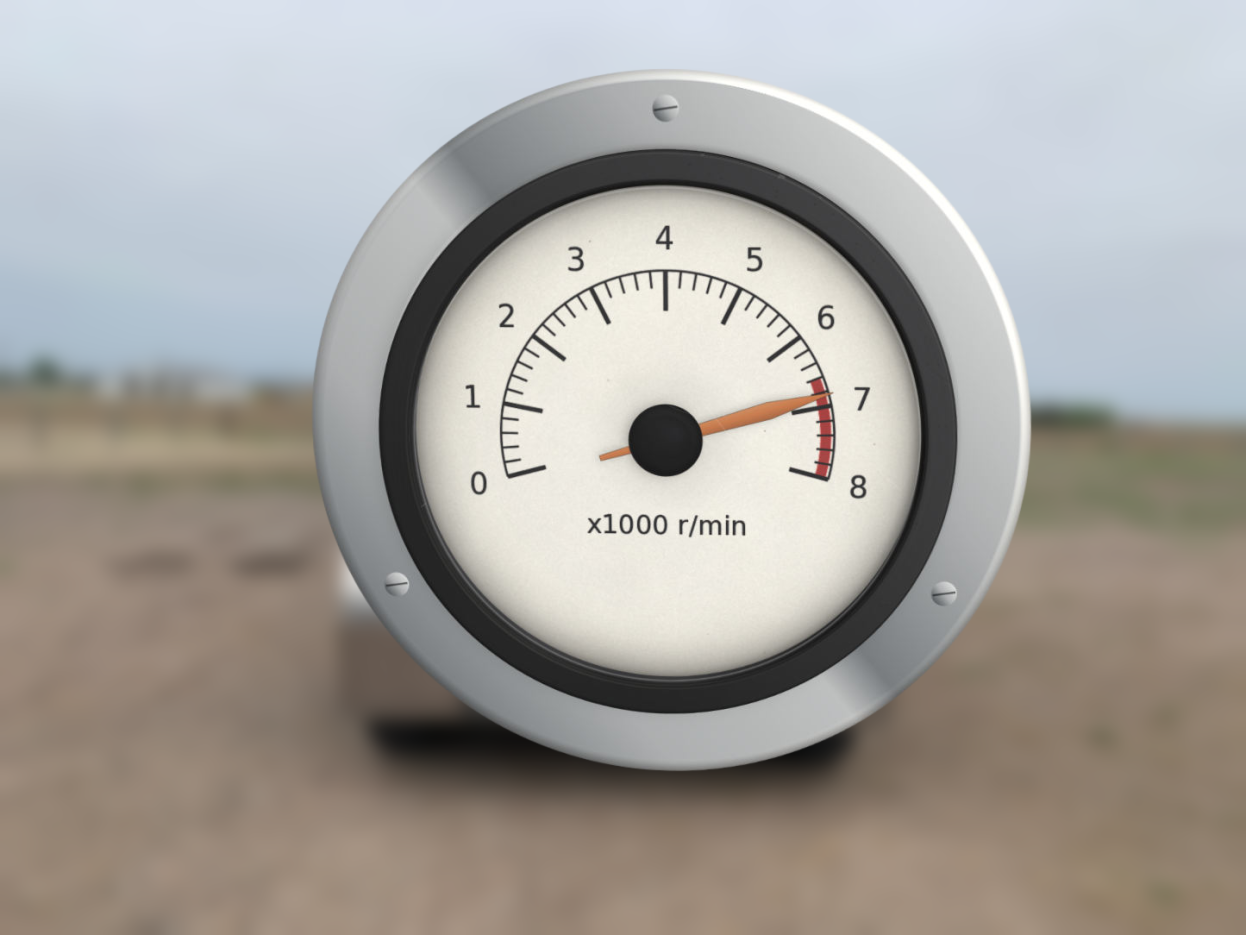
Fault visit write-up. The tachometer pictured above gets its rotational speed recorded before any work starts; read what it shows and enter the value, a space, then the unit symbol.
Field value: 6800 rpm
